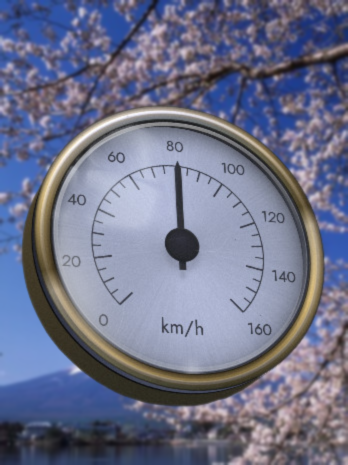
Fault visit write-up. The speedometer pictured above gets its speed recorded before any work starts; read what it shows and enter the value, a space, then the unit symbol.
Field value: 80 km/h
